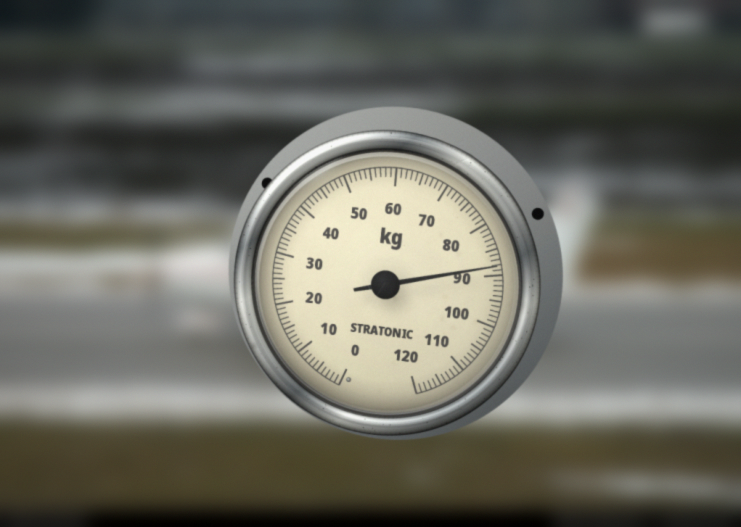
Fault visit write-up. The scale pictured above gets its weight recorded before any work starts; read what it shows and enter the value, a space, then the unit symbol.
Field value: 88 kg
